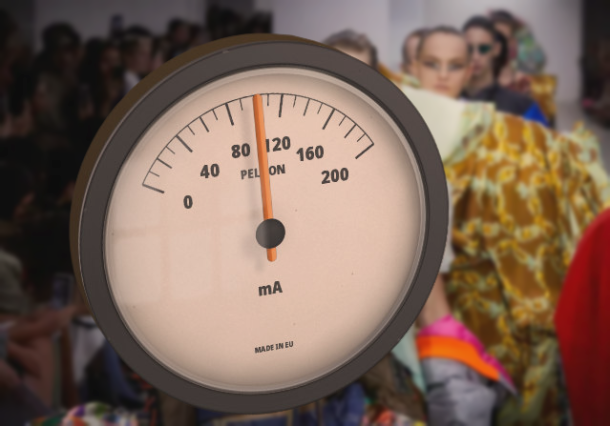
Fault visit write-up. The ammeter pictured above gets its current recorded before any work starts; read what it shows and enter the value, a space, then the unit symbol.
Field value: 100 mA
